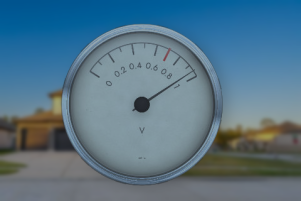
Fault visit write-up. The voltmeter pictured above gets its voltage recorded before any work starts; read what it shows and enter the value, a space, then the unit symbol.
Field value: 0.95 V
